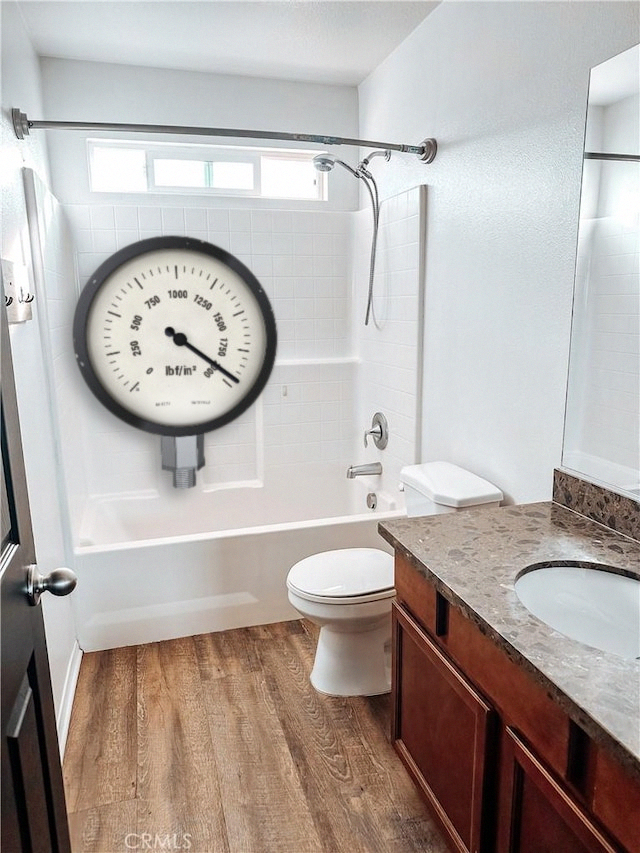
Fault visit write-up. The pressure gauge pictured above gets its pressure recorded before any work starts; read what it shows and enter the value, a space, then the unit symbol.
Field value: 1950 psi
